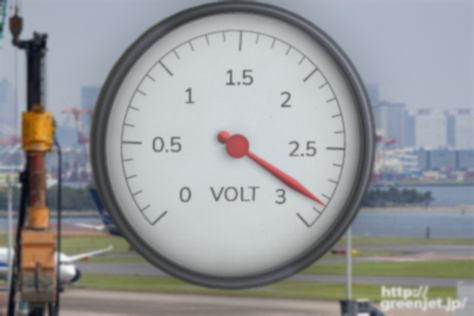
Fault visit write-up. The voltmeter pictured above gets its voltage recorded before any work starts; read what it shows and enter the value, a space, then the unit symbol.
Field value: 2.85 V
